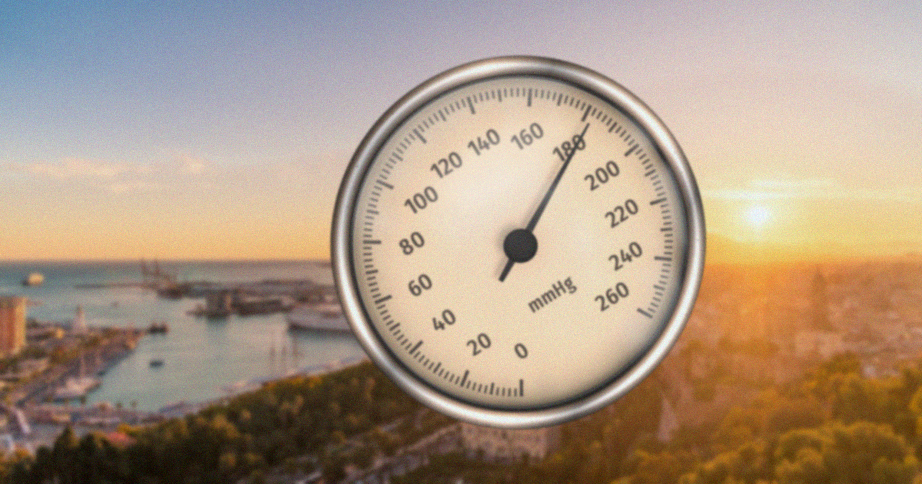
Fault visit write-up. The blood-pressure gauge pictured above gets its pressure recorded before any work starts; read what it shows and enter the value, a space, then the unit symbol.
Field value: 182 mmHg
